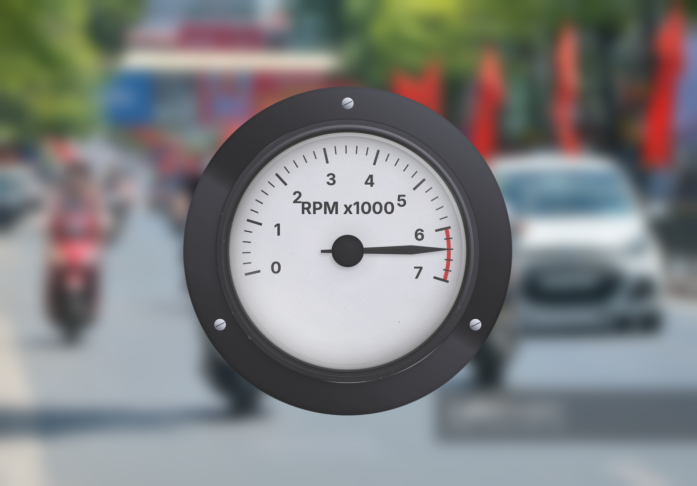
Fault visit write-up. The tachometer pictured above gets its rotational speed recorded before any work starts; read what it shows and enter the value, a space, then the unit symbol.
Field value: 6400 rpm
